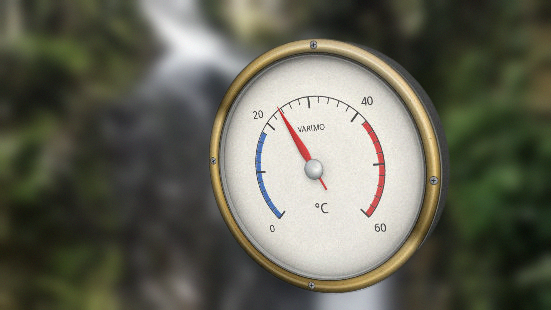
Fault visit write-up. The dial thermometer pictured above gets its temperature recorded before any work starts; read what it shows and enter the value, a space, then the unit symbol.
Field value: 24 °C
